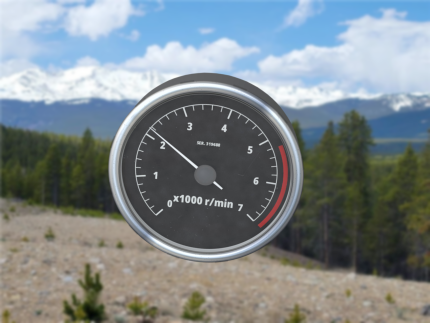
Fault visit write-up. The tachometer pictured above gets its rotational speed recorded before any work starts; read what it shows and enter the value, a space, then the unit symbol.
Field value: 2200 rpm
